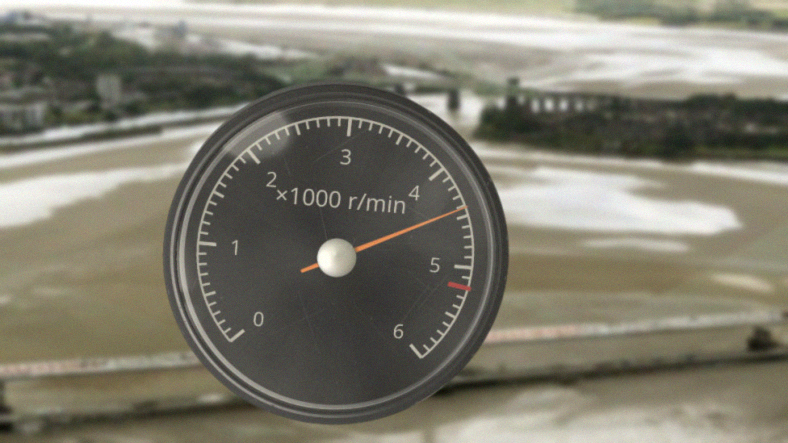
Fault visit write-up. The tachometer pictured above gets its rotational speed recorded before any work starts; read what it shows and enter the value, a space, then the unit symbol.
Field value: 4400 rpm
